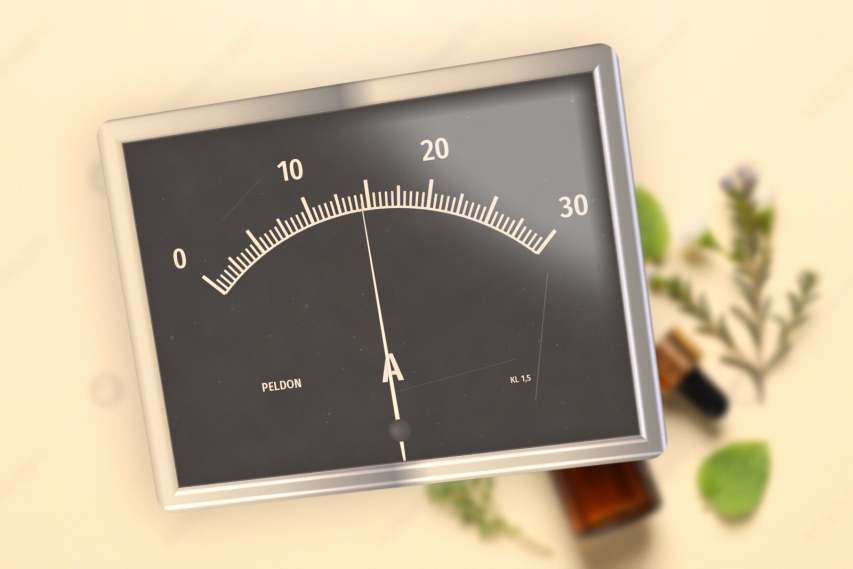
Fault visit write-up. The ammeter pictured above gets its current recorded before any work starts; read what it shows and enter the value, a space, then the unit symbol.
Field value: 14.5 A
